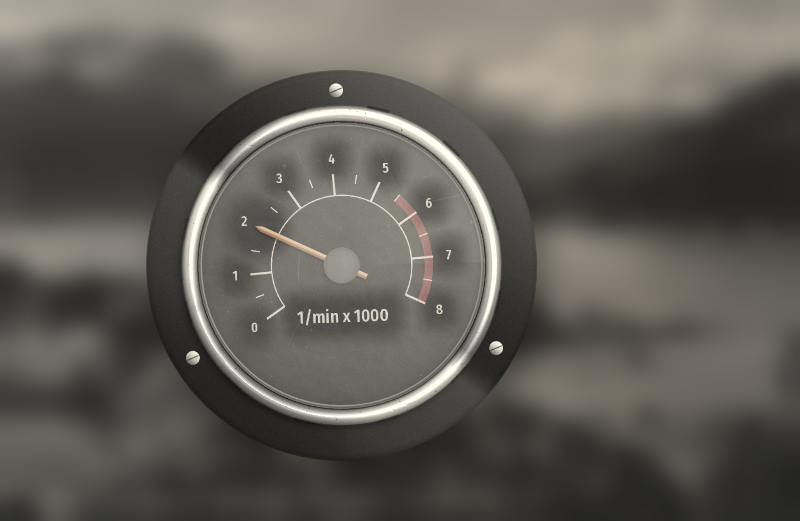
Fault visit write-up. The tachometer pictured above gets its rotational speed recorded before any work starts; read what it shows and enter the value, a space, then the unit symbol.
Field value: 2000 rpm
